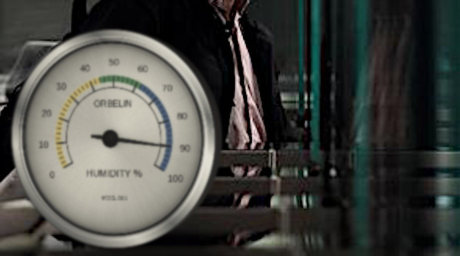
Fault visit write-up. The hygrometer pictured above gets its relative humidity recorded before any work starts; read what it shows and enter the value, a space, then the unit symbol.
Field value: 90 %
